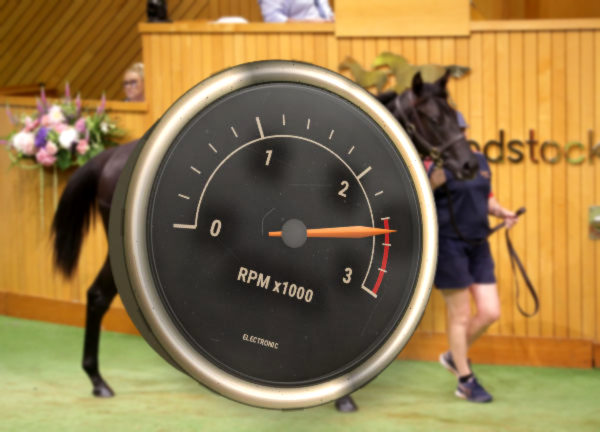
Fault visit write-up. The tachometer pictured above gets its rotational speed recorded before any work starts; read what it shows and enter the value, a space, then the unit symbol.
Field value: 2500 rpm
